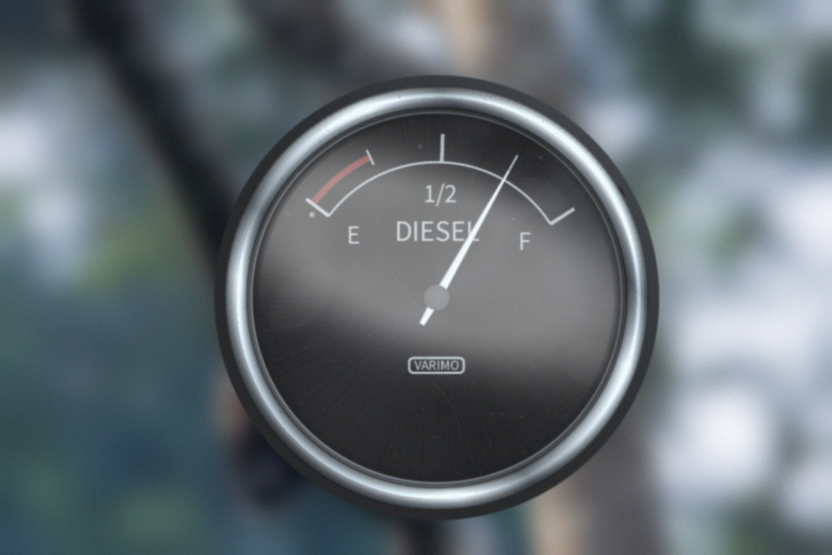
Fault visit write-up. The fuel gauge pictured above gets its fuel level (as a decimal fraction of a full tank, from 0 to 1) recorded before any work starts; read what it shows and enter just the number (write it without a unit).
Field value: 0.75
